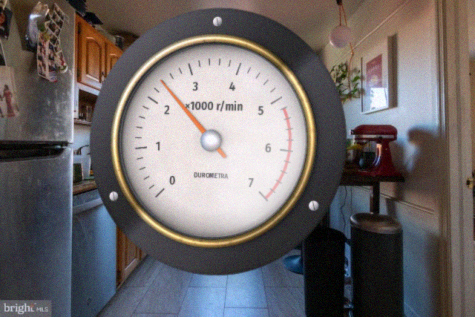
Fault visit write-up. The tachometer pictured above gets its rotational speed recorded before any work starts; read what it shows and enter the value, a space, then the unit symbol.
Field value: 2400 rpm
